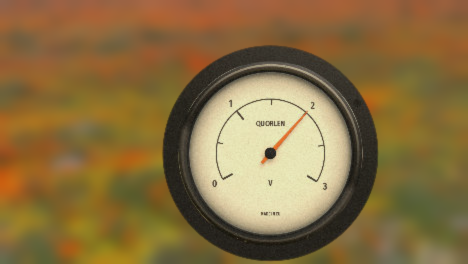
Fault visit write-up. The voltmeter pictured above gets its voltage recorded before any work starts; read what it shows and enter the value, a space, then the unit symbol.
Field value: 2 V
